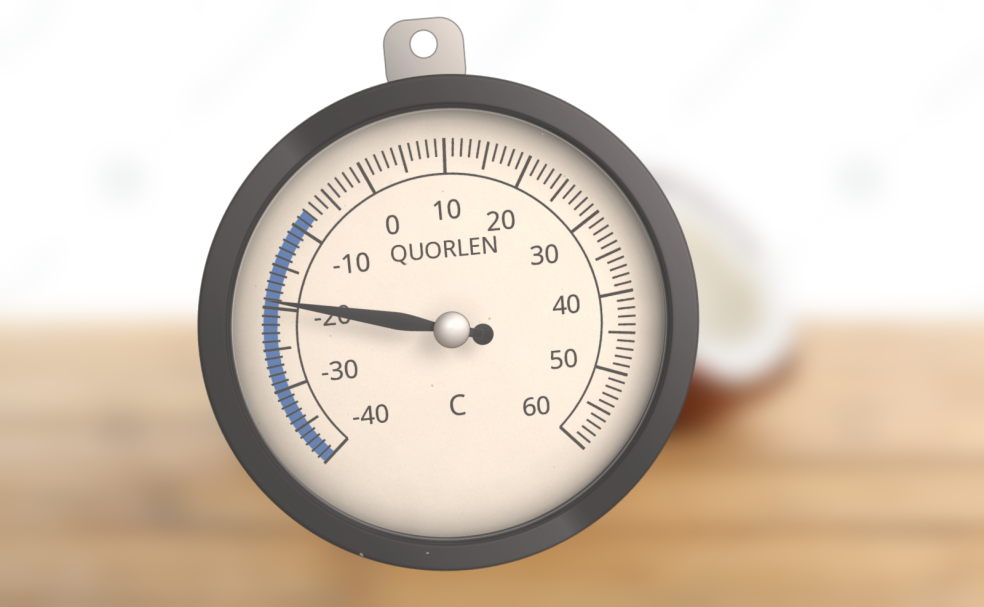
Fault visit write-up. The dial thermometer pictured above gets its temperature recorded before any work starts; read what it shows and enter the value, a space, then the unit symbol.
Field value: -19 °C
